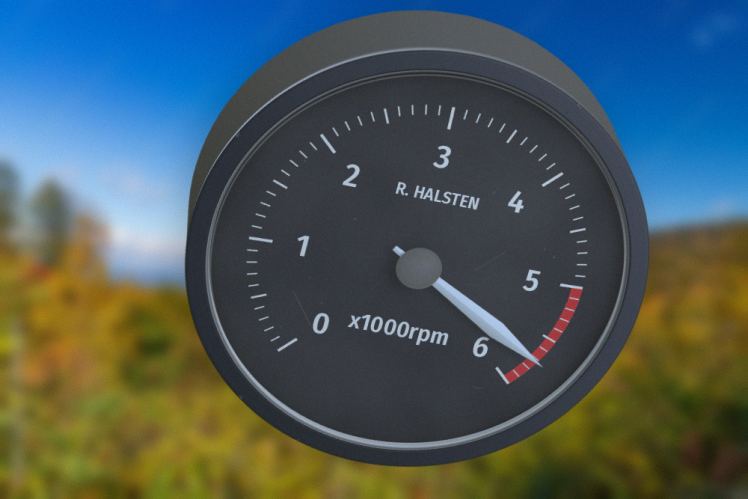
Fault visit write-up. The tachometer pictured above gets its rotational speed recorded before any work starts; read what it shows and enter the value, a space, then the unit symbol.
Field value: 5700 rpm
